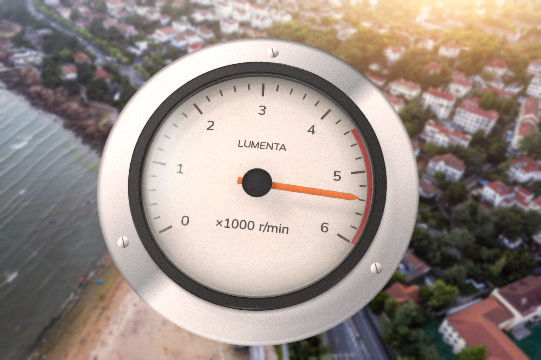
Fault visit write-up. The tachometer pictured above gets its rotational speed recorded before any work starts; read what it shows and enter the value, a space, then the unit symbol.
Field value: 5400 rpm
